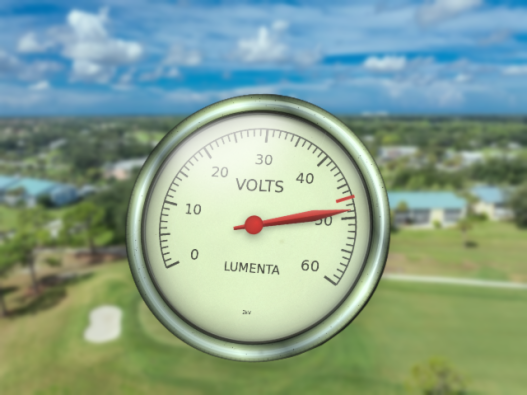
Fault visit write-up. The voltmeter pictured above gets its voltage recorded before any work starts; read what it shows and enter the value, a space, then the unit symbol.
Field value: 49 V
